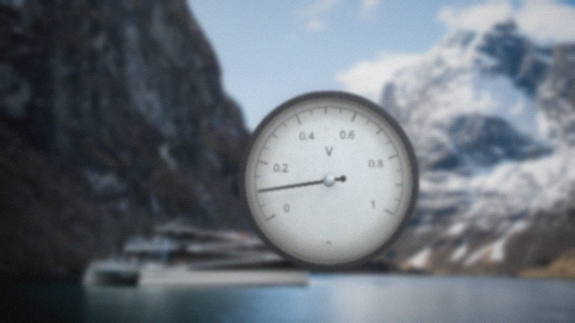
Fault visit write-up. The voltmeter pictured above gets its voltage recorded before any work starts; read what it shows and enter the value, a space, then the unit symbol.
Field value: 0.1 V
